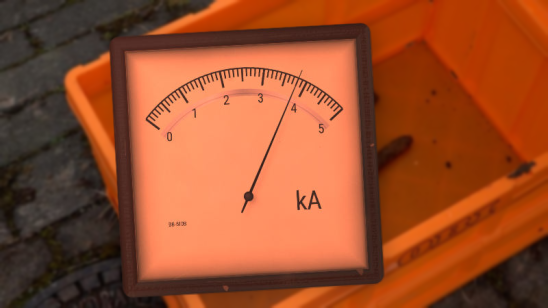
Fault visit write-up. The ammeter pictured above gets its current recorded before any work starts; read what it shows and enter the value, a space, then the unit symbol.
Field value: 3.8 kA
